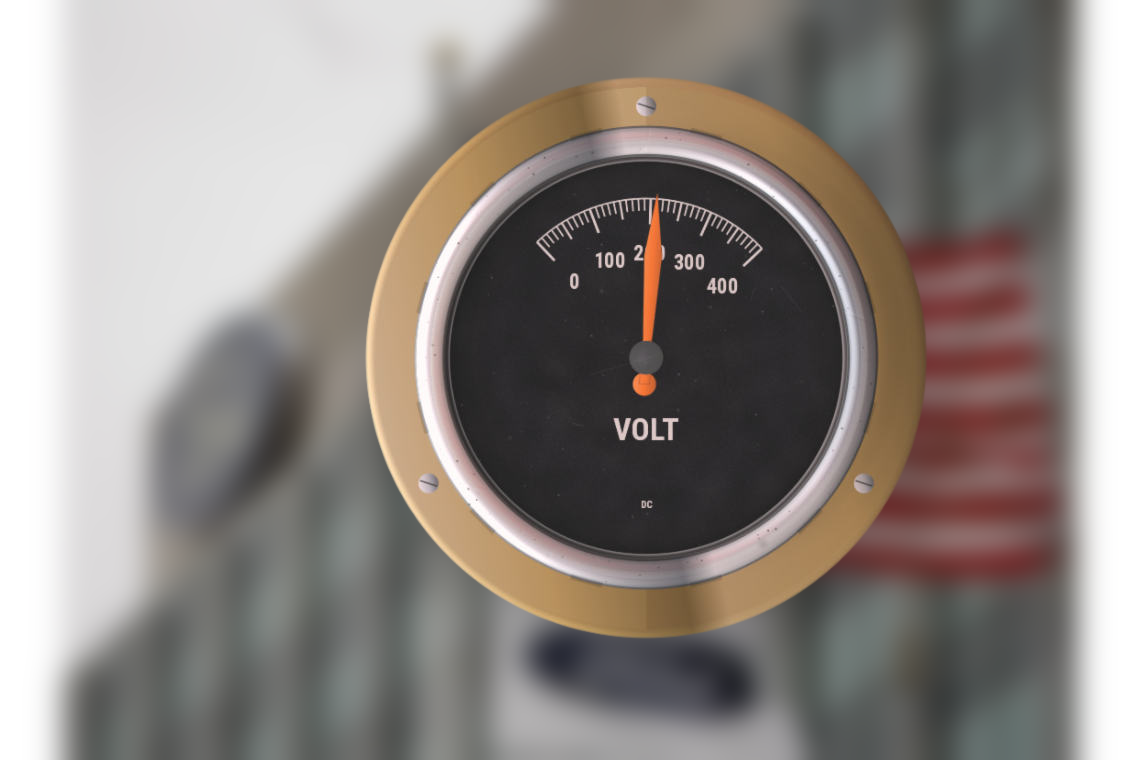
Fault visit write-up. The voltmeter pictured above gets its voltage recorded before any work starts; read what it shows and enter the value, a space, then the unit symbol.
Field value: 210 V
